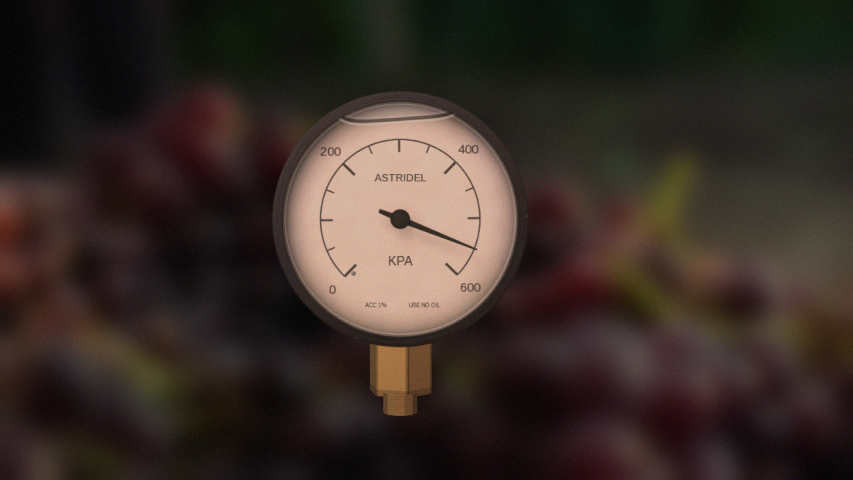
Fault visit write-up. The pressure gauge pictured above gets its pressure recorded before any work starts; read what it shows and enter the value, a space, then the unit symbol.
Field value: 550 kPa
